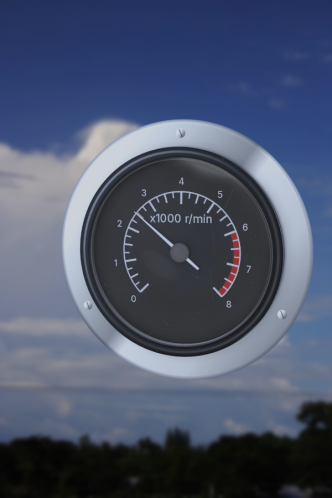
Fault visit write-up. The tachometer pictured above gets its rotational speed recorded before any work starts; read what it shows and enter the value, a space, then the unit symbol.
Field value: 2500 rpm
